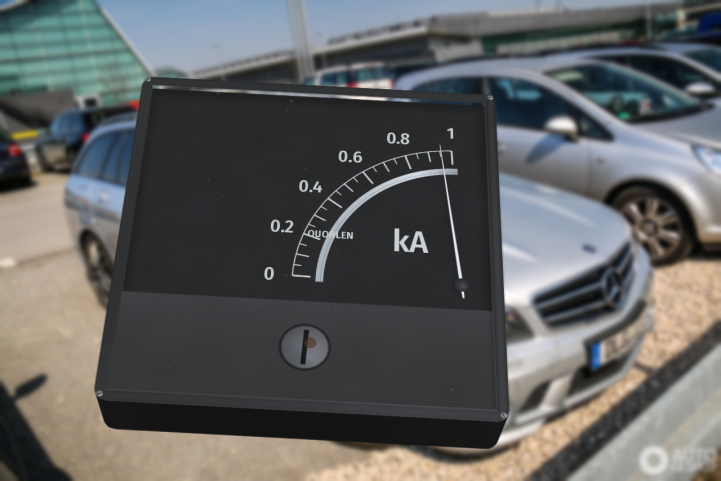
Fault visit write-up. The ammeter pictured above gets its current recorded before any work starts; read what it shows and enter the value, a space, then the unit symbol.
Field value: 0.95 kA
